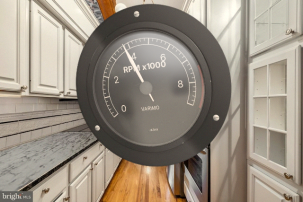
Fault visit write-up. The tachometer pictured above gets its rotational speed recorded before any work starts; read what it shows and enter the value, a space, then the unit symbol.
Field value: 3800 rpm
